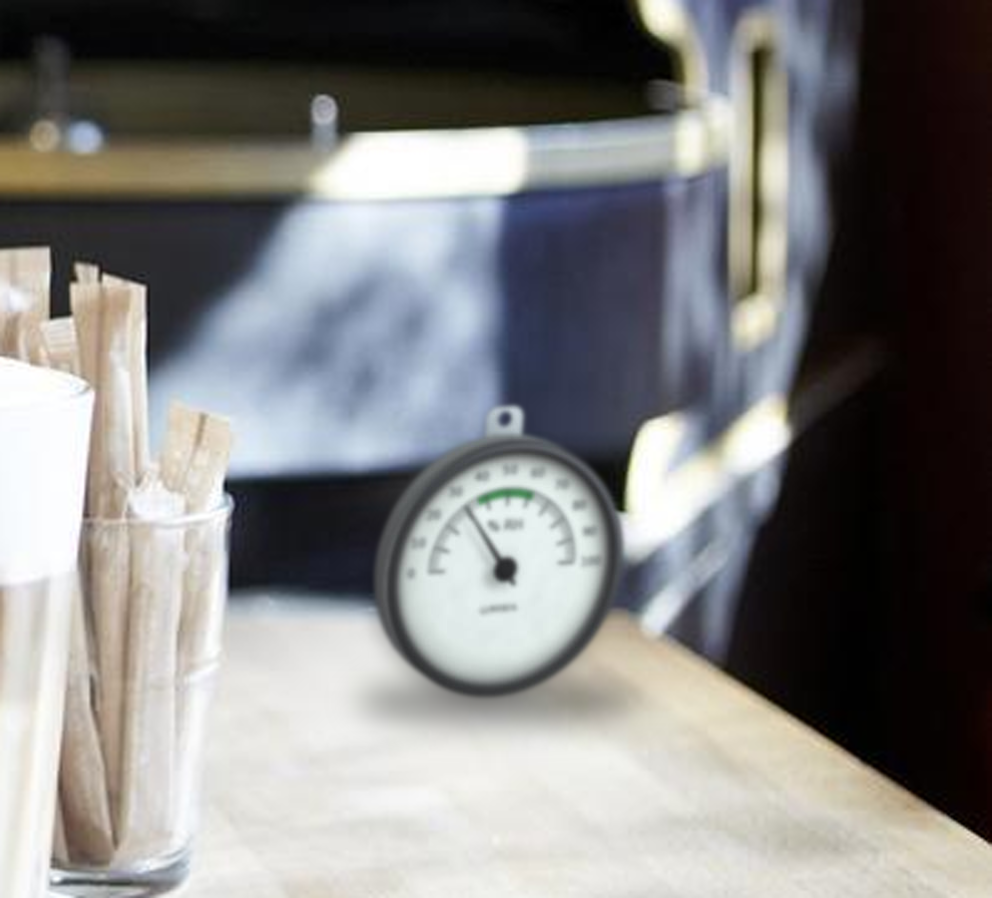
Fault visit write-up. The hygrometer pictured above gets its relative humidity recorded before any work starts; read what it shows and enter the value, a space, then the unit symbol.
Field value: 30 %
